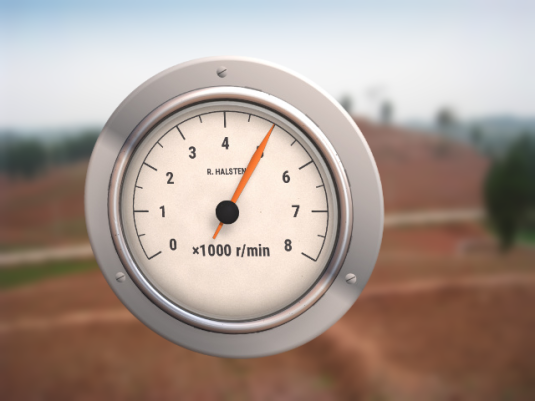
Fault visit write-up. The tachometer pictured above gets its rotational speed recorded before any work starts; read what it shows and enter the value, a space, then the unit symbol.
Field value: 5000 rpm
